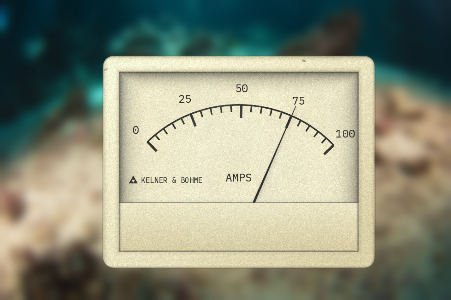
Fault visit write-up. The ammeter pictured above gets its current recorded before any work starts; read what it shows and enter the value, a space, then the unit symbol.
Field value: 75 A
